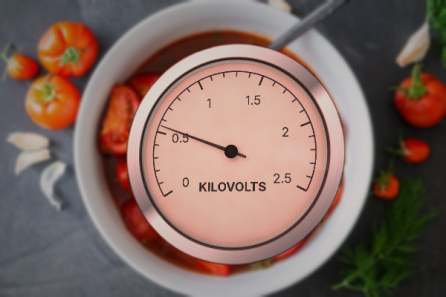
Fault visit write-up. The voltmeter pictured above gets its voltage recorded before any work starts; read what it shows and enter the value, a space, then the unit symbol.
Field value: 0.55 kV
